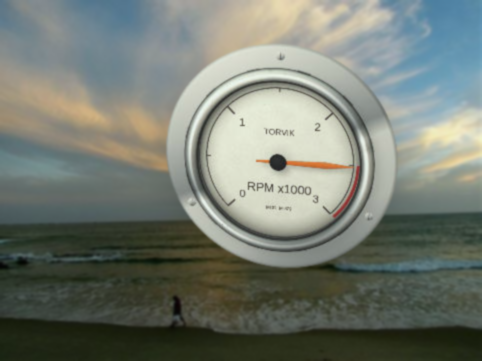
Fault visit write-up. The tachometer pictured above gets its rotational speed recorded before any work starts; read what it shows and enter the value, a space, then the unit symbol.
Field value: 2500 rpm
